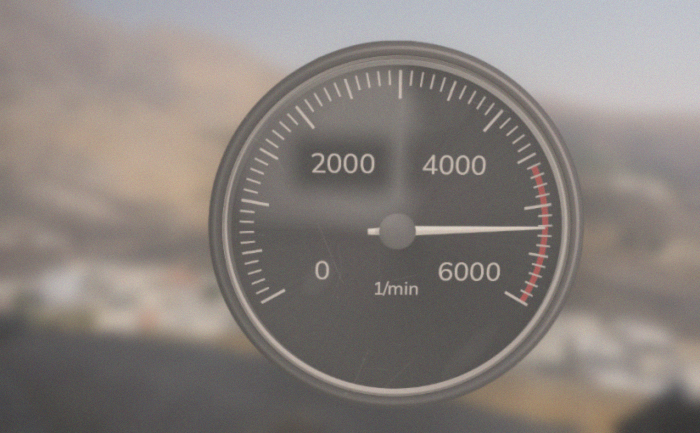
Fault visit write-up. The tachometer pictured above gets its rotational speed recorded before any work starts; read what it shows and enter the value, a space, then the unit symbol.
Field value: 5200 rpm
